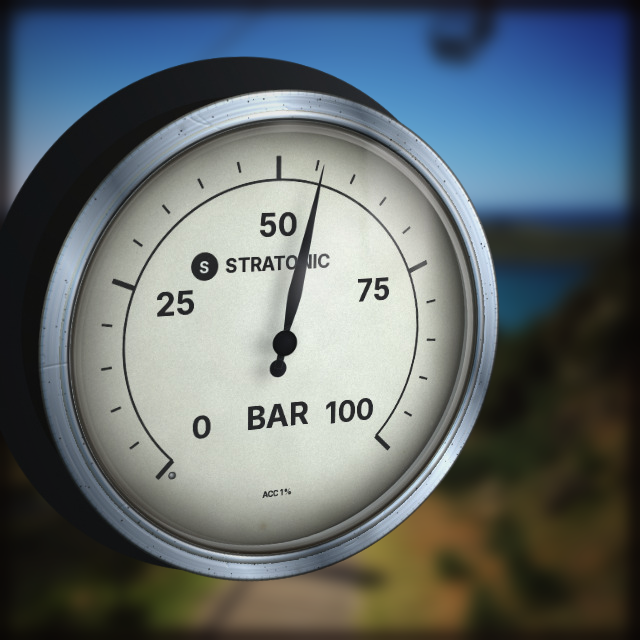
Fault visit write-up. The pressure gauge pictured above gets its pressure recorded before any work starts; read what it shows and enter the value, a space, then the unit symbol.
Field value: 55 bar
